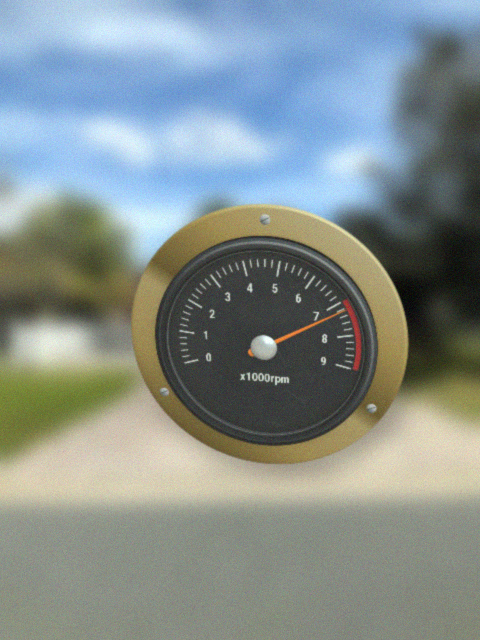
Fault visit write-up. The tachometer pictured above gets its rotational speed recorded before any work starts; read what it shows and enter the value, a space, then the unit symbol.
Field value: 7200 rpm
